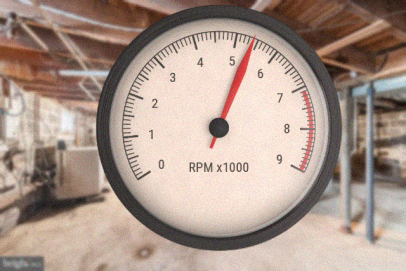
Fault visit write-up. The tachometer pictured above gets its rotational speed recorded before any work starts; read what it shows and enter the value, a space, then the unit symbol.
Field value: 5400 rpm
